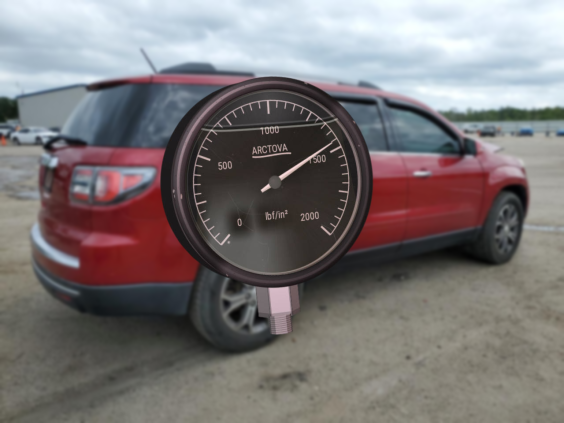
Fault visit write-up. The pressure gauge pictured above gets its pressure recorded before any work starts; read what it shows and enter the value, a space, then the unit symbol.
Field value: 1450 psi
